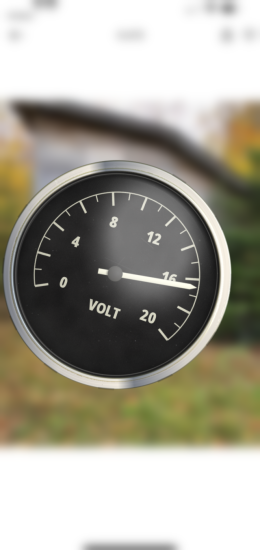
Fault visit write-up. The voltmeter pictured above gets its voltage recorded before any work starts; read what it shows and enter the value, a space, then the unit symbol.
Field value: 16.5 V
